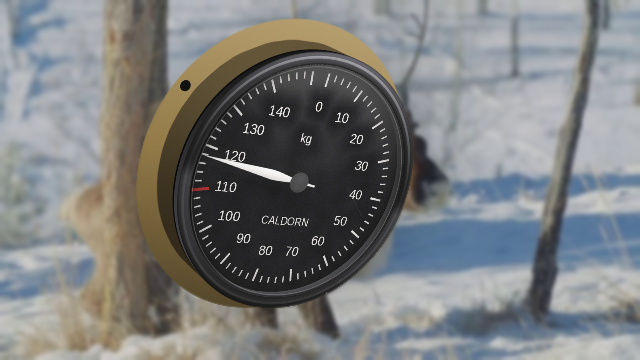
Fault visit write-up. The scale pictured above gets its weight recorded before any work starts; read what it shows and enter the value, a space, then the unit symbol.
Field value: 118 kg
